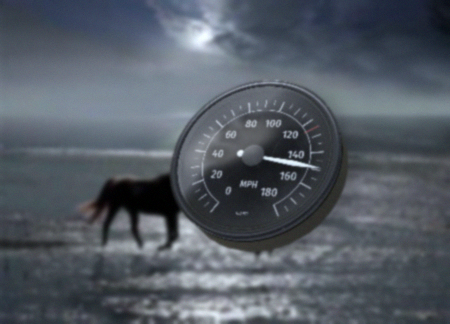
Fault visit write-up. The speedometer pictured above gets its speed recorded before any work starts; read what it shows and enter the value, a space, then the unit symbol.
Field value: 150 mph
